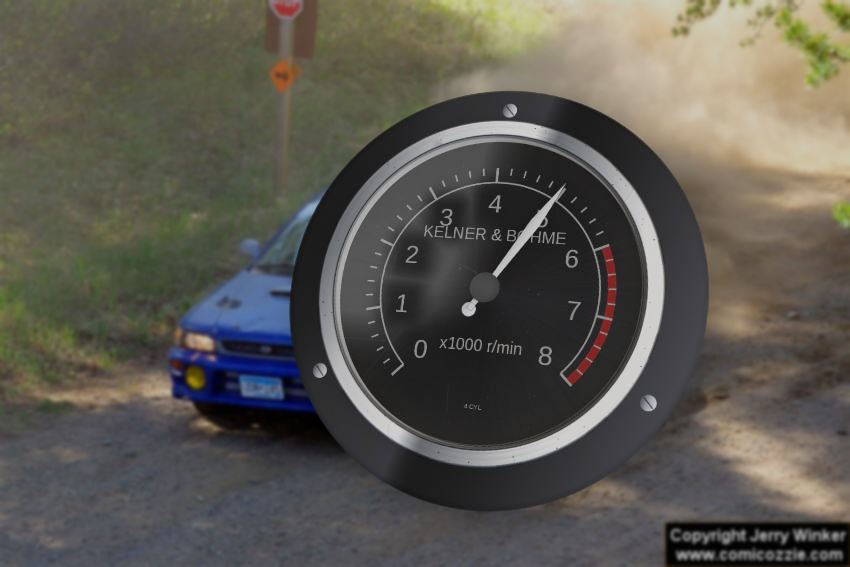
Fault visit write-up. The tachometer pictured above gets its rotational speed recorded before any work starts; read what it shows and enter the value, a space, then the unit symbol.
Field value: 5000 rpm
